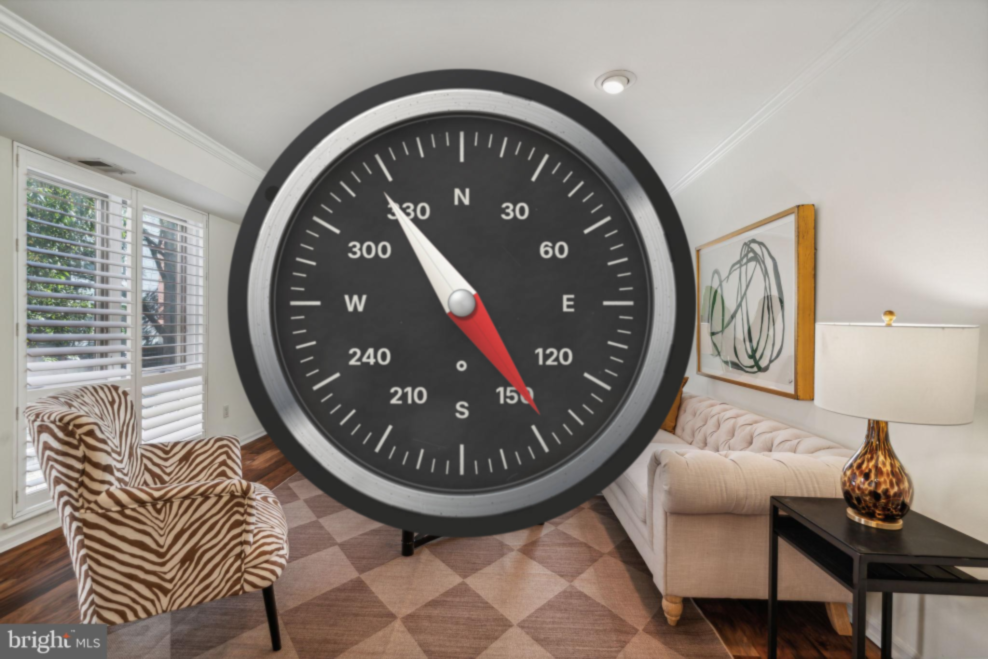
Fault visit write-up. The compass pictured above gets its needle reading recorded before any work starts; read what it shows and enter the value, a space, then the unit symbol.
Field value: 145 °
